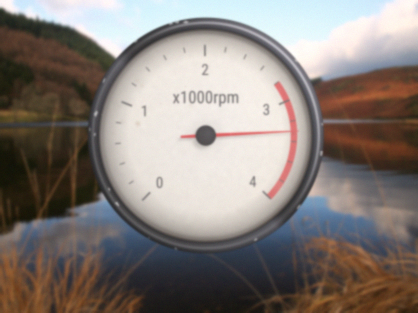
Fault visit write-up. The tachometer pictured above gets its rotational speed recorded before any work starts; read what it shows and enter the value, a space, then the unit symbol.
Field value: 3300 rpm
